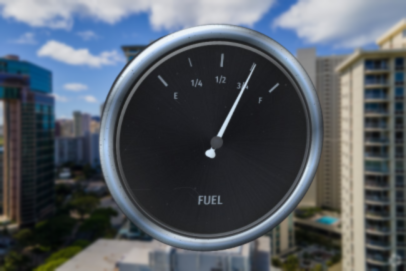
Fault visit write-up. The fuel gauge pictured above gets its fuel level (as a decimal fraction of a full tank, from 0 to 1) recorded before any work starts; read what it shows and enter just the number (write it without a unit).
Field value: 0.75
